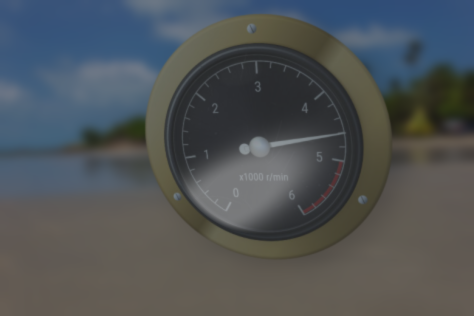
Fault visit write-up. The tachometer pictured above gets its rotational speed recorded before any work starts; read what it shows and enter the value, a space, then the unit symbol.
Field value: 4600 rpm
